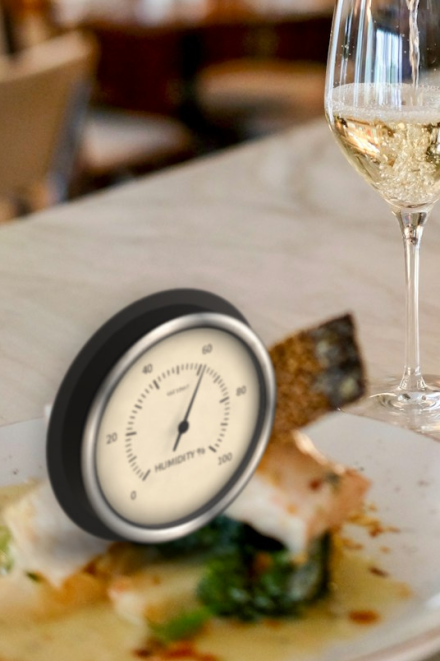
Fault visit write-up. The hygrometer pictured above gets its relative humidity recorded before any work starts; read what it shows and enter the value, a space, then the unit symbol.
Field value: 60 %
